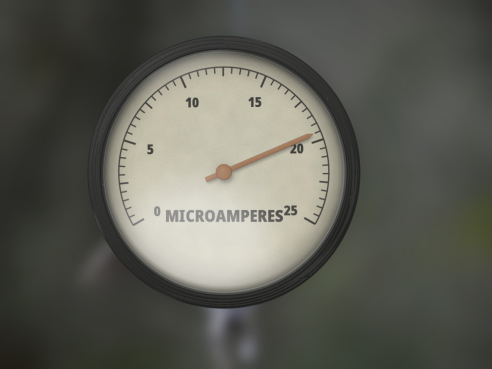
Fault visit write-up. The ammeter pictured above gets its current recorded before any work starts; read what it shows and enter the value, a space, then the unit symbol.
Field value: 19.5 µA
